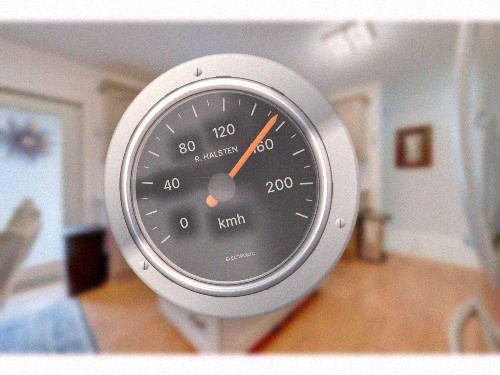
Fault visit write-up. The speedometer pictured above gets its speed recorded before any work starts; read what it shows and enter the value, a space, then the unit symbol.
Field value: 155 km/h
